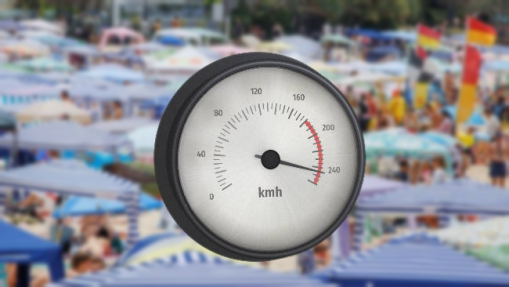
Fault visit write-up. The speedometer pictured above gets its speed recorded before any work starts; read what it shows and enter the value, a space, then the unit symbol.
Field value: 245 km/h
